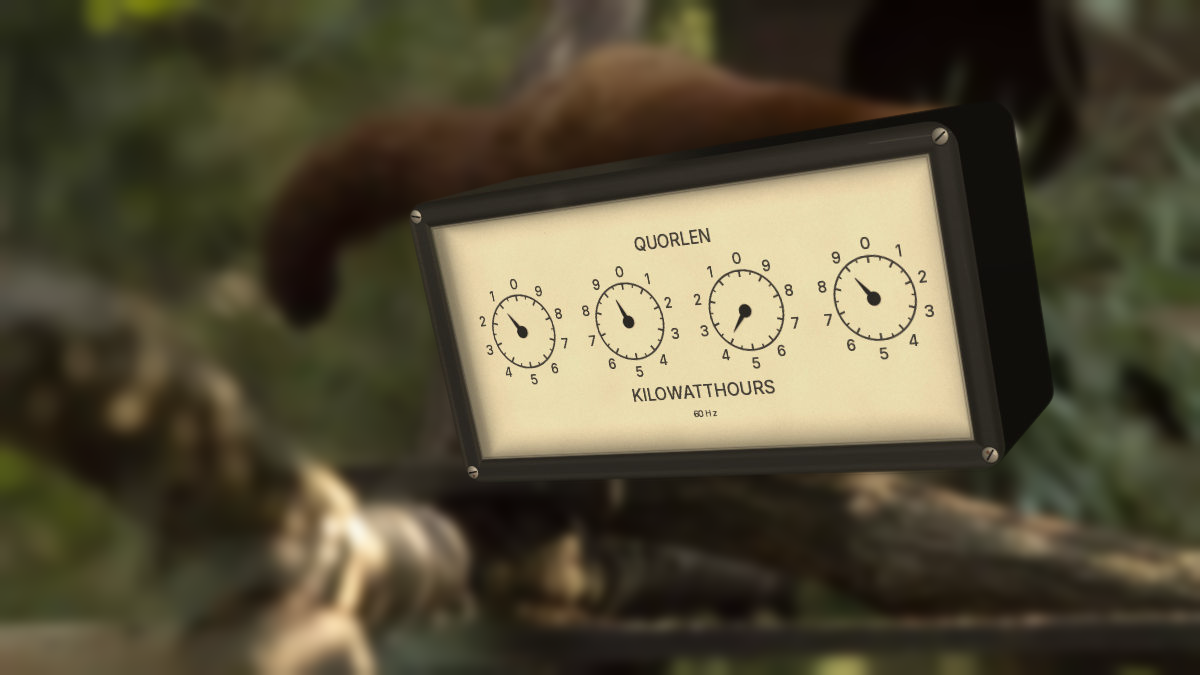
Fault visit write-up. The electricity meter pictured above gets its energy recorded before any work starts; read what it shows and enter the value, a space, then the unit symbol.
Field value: 939 kWh
